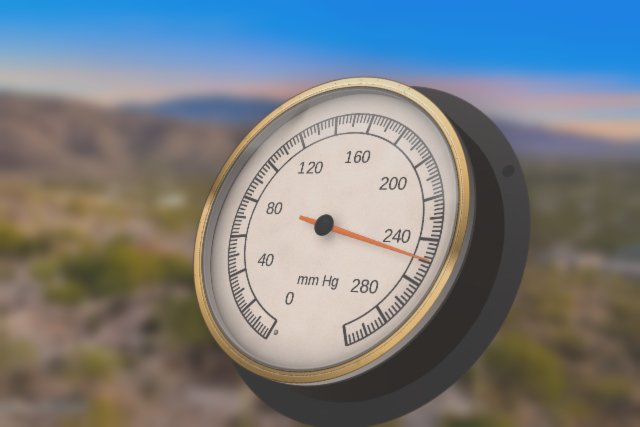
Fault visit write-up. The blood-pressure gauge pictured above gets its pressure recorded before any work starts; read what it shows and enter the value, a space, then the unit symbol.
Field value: 250 mmHg
